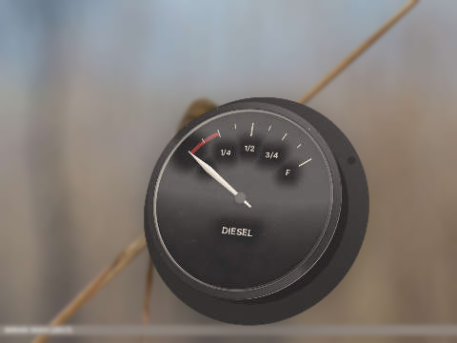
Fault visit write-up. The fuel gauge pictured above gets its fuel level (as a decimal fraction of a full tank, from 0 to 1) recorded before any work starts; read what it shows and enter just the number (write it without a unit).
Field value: 0
